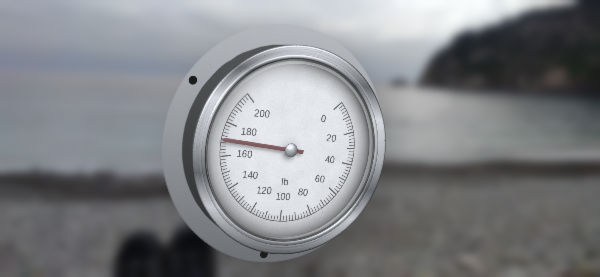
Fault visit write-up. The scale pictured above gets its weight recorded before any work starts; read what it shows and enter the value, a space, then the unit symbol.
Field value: 170 lb
